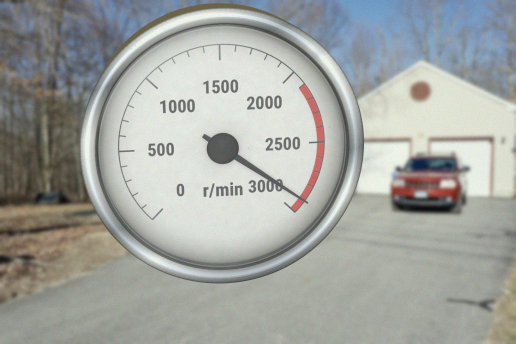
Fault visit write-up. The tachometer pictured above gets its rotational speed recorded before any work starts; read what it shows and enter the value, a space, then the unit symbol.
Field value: 2900 rpm
